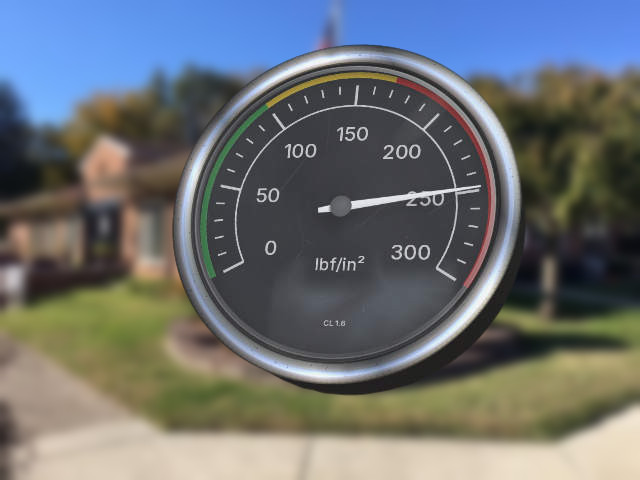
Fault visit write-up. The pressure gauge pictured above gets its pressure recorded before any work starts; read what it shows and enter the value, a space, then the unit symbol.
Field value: 250 psi
